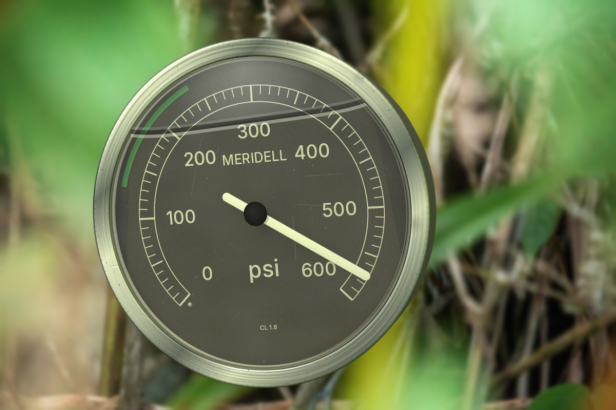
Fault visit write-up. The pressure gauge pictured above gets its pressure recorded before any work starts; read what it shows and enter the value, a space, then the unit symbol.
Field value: 570 psi
